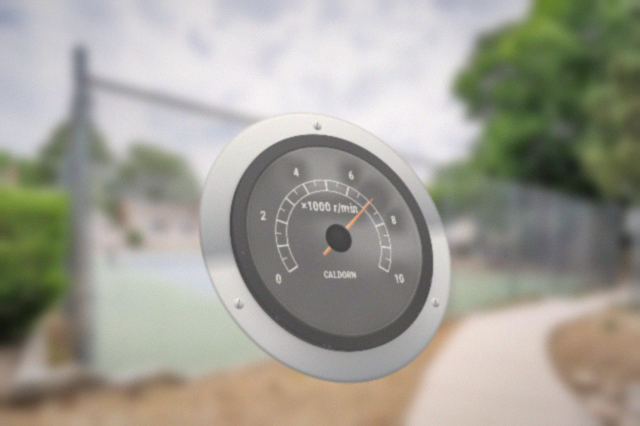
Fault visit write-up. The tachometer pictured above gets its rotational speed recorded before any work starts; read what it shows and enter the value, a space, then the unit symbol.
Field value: 7000 rpm
